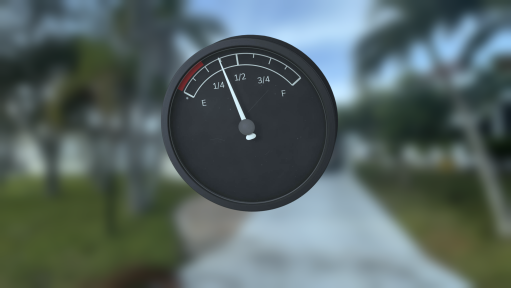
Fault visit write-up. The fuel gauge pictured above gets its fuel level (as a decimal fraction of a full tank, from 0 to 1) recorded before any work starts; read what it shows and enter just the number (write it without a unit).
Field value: 0.375
